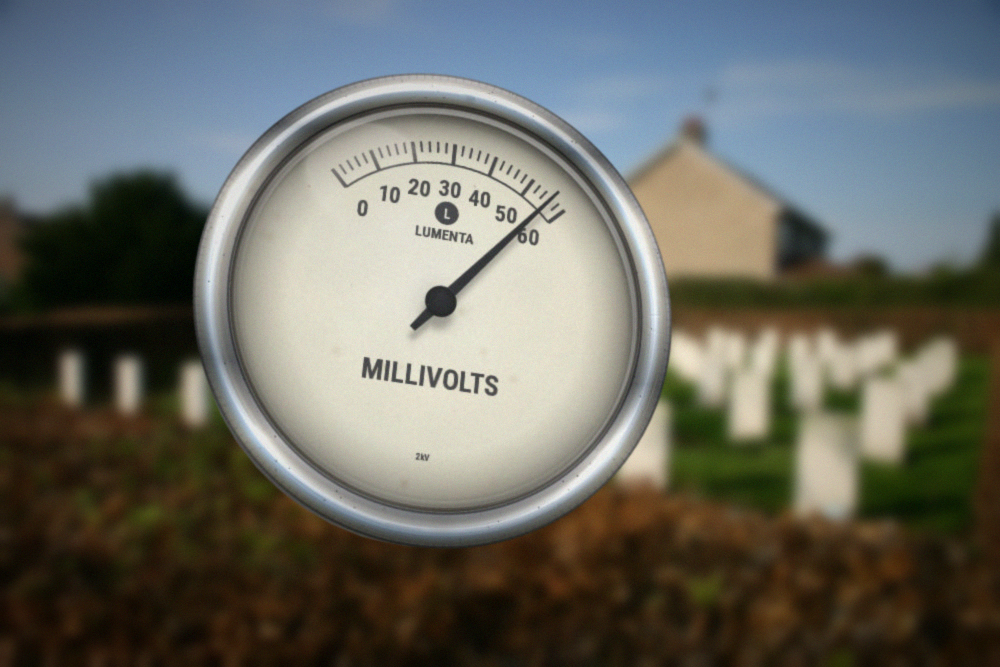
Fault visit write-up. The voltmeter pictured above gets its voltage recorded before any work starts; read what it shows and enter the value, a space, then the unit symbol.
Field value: 56 mV
